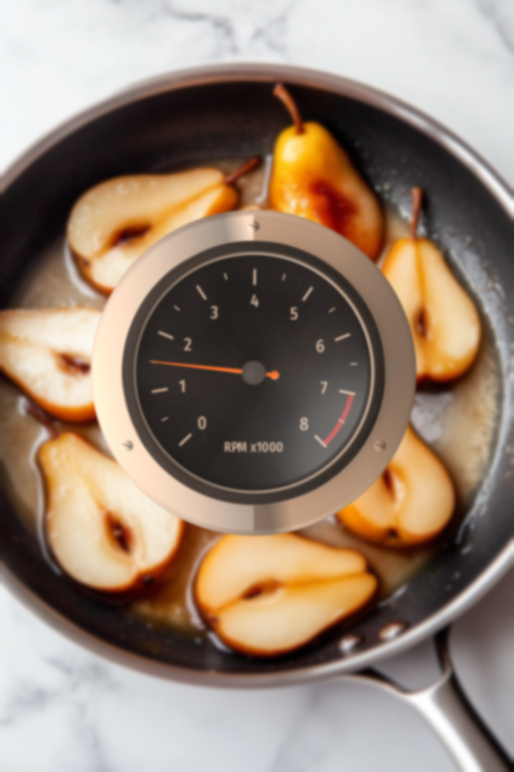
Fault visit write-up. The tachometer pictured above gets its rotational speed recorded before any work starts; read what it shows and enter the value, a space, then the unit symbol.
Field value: 1500 rpm
